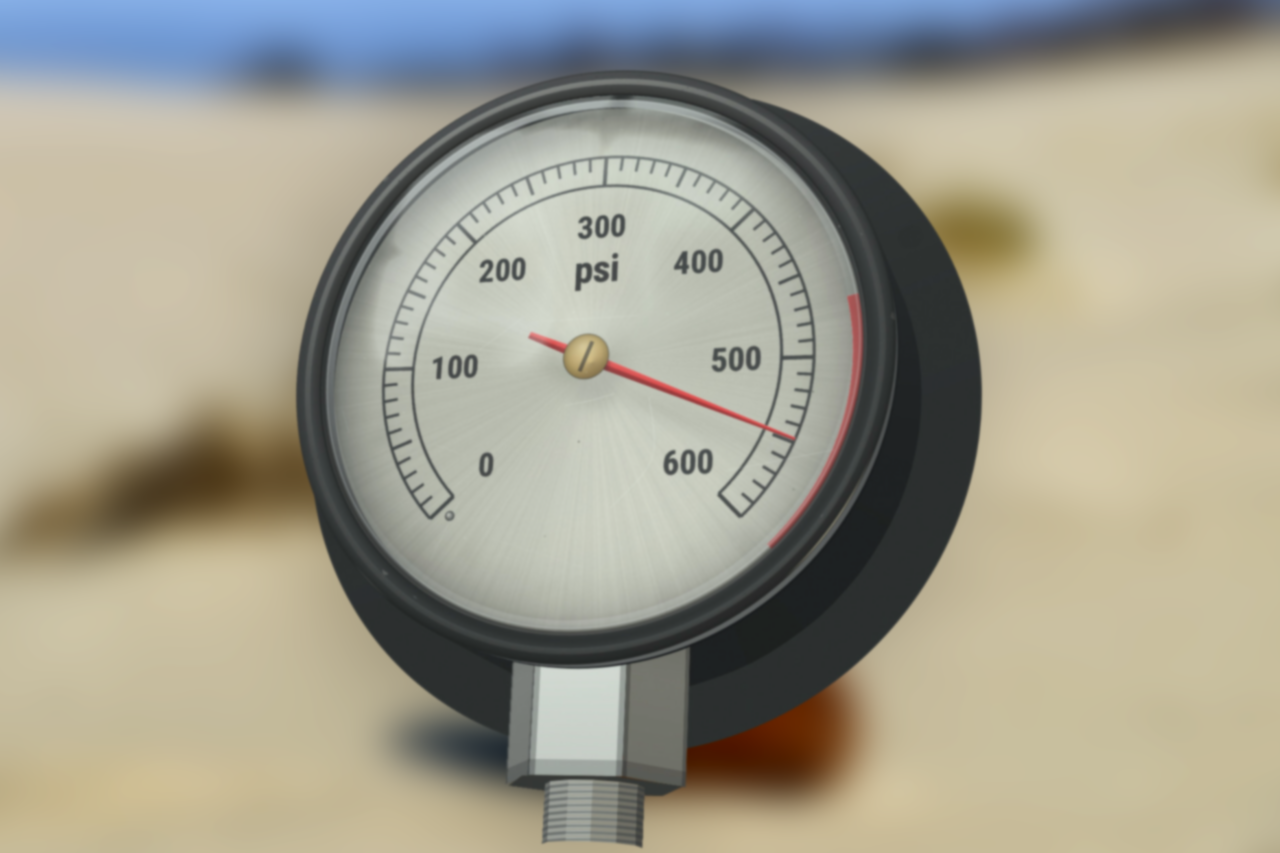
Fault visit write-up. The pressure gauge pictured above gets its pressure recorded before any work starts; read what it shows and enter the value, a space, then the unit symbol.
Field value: 550 psi
